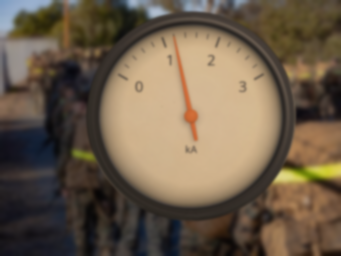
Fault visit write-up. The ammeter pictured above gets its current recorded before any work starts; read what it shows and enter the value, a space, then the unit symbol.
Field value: 1.2 kA
